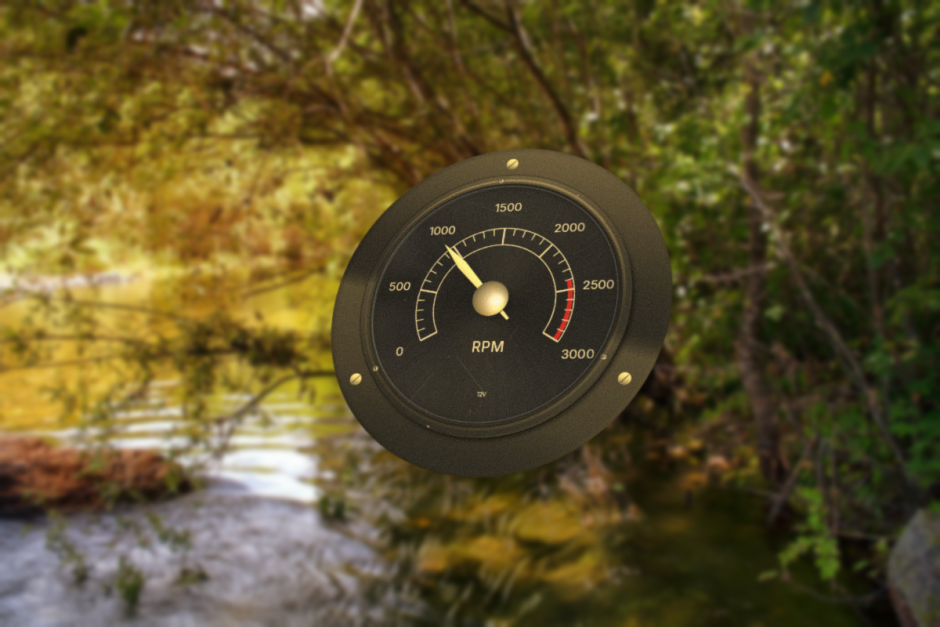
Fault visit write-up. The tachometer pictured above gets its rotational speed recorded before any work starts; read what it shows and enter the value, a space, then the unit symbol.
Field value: 950 rpm
